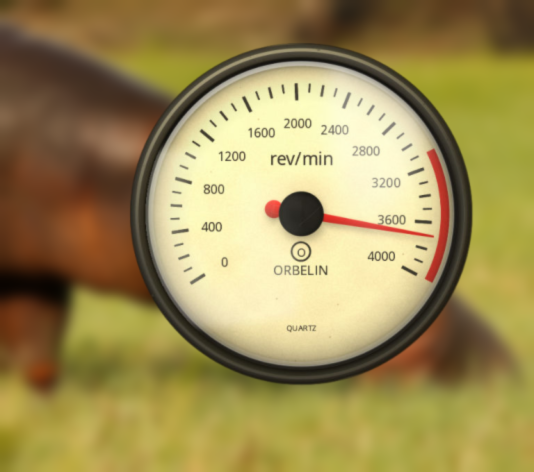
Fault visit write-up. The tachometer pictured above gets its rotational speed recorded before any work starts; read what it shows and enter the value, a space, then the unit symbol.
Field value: 3700 rpm
